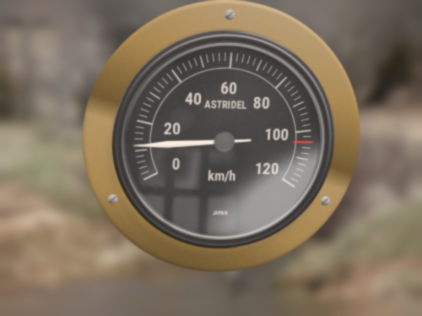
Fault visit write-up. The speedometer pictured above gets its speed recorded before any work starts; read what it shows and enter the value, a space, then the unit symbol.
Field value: 12 km/h
